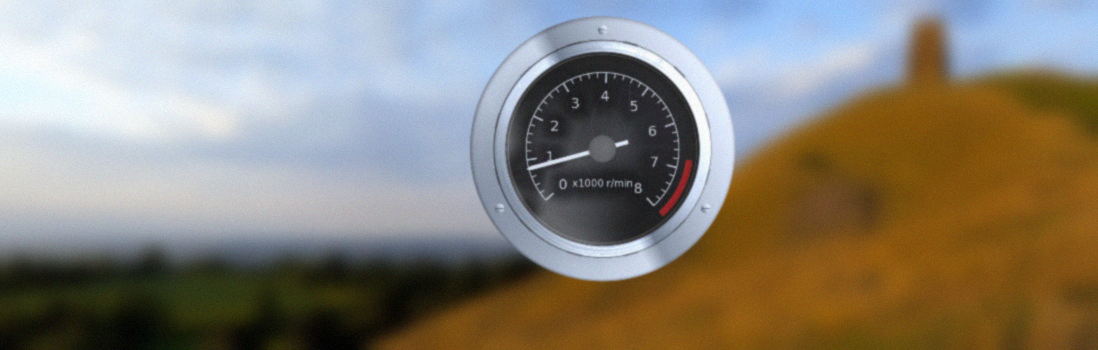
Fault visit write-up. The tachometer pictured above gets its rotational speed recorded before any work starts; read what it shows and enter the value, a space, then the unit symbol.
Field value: 800 rpm
